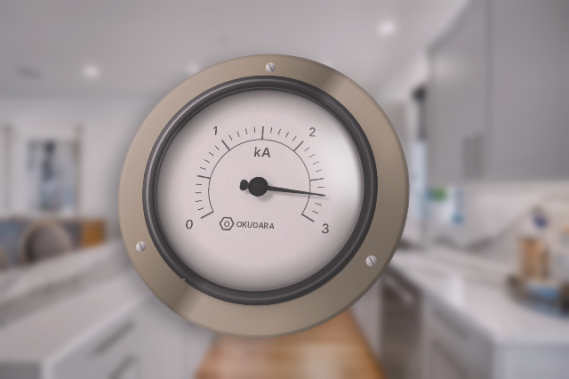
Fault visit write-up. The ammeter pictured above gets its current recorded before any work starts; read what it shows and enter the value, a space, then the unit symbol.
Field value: 2.7 kA
